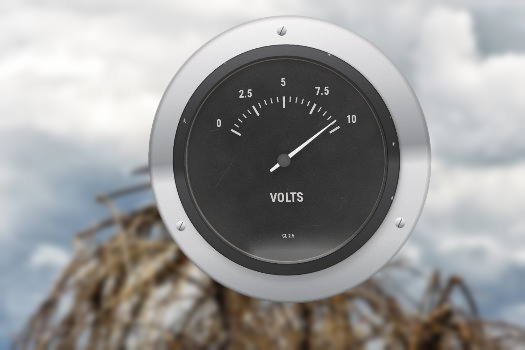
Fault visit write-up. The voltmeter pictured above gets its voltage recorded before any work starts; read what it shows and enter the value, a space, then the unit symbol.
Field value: 9.5 V
